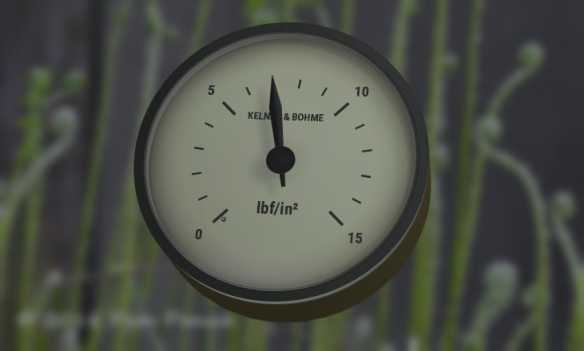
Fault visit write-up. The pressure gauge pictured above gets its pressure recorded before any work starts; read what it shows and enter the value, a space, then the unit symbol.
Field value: 7 psi
